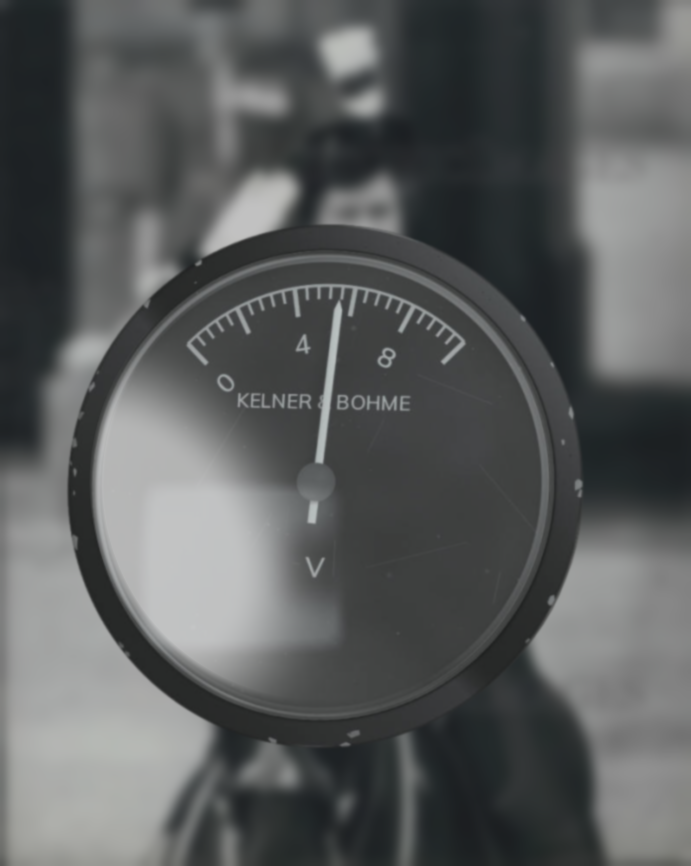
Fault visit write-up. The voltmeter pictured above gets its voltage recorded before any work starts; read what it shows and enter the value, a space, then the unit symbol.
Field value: 5.6 V
